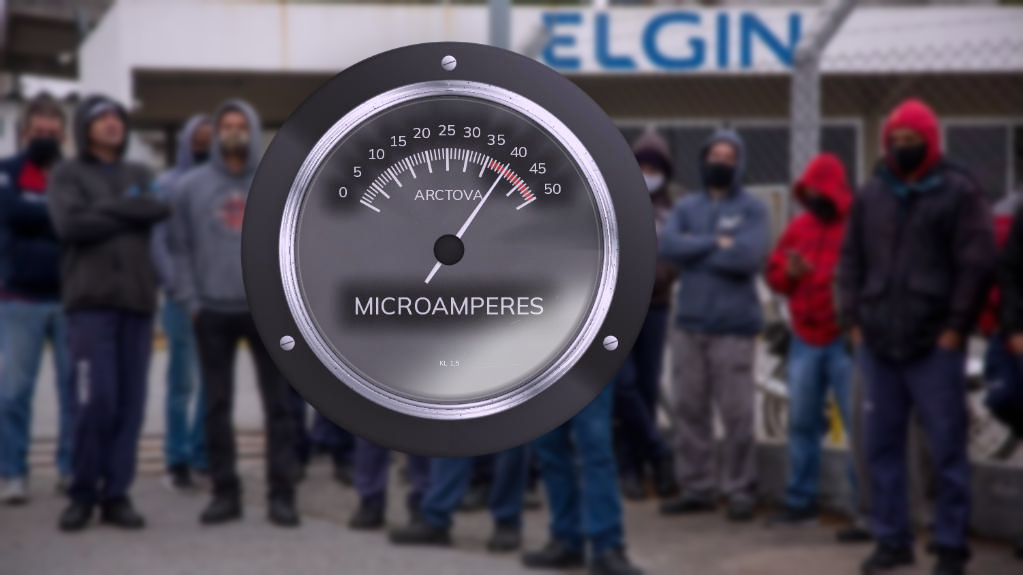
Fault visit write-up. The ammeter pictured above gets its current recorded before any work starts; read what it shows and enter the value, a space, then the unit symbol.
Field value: 40 µA
